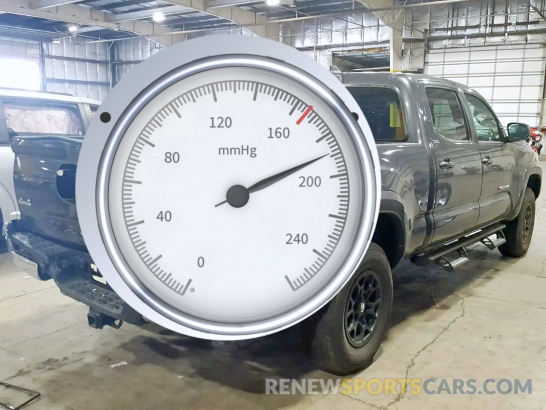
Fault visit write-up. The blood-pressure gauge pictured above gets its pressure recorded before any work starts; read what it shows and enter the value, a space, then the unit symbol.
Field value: 188 mmHg
